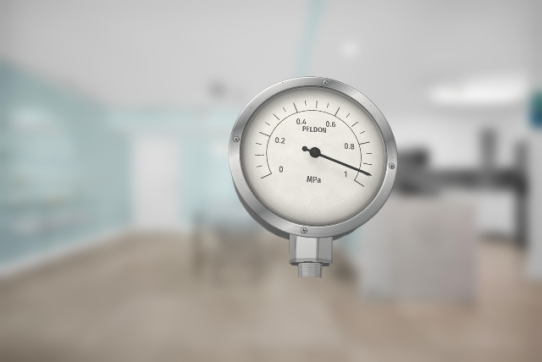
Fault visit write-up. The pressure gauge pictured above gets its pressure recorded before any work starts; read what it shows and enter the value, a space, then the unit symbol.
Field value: 0.95 MPa
